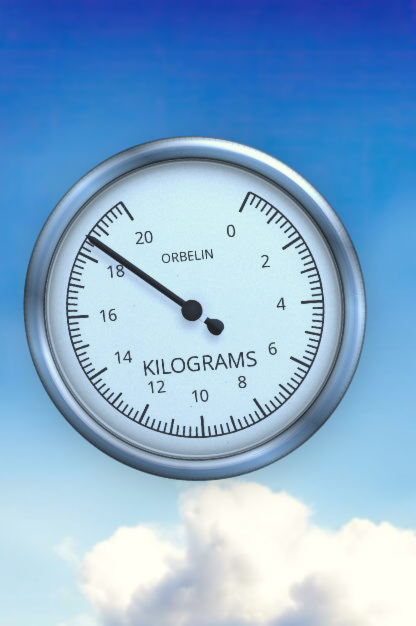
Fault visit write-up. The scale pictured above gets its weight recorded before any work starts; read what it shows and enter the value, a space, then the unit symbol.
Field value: 18.6 kg
